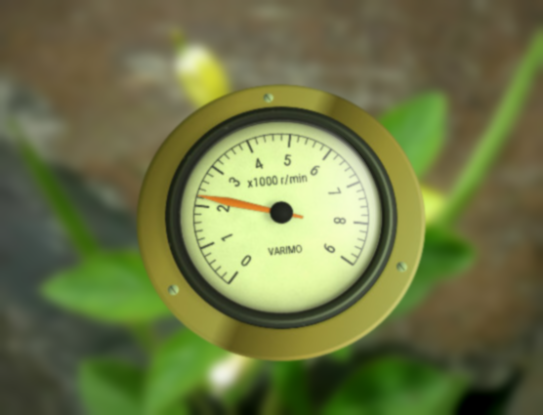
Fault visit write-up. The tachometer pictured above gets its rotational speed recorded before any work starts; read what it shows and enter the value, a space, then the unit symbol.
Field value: 2200 rpm
